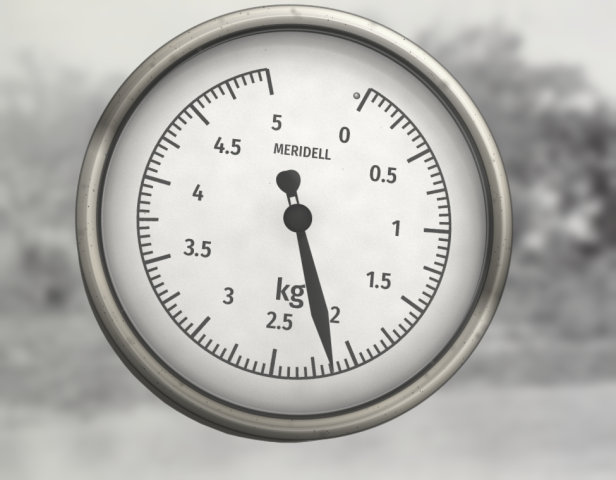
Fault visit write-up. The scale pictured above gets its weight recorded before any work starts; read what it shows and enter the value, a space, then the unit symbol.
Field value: 2.15 kg
